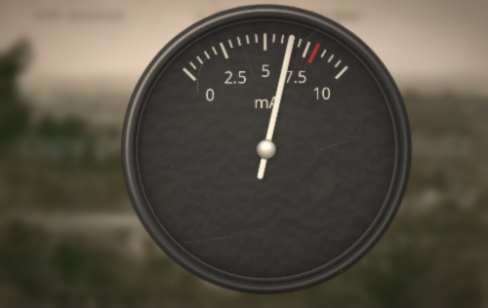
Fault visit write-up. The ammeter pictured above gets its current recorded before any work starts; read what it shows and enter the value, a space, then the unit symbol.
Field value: 6.5 mA
